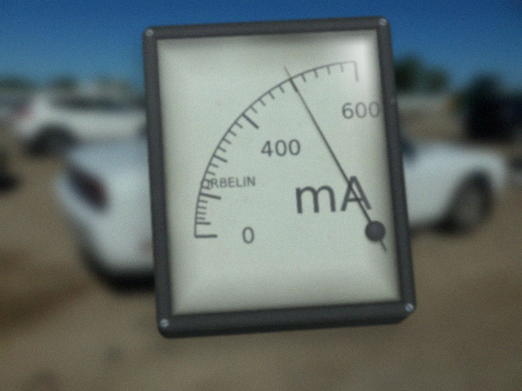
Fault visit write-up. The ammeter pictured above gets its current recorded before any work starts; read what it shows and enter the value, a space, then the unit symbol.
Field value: 500 mA
